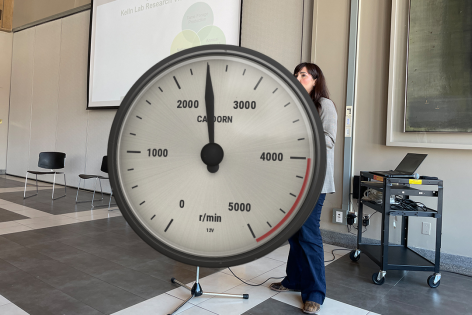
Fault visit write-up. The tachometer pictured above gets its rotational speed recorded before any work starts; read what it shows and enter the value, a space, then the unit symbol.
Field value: 2400 rpm
